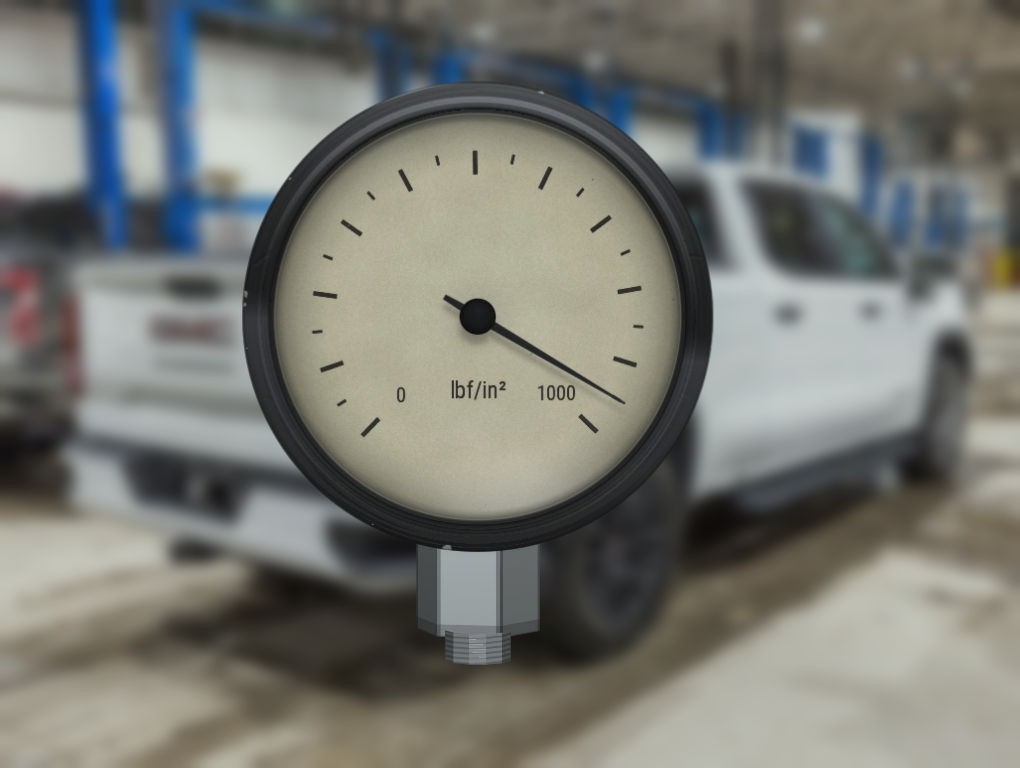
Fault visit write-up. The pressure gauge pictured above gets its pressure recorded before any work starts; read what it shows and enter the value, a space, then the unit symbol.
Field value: 950 psi
